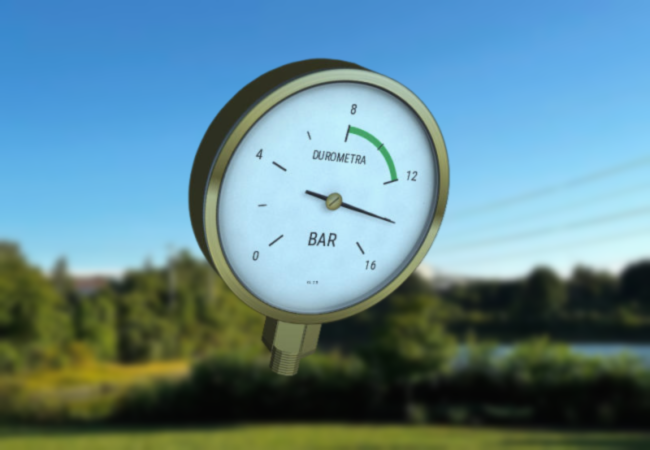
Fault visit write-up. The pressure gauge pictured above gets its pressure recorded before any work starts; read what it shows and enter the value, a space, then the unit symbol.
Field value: 14 bar
